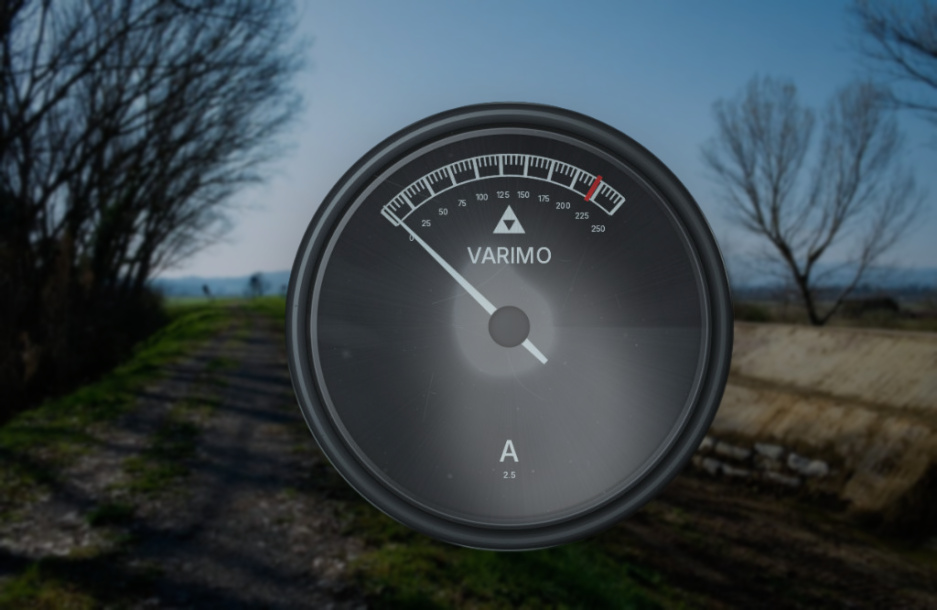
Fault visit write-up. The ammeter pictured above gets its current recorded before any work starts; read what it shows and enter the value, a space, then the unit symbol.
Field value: 5 A
